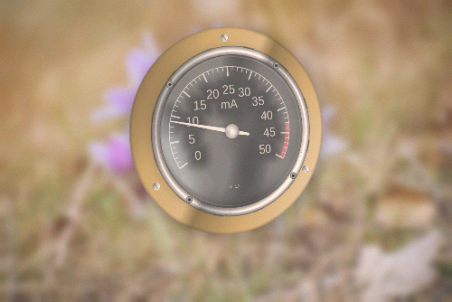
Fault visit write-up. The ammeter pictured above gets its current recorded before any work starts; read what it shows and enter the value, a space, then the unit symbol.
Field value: 9 mA
